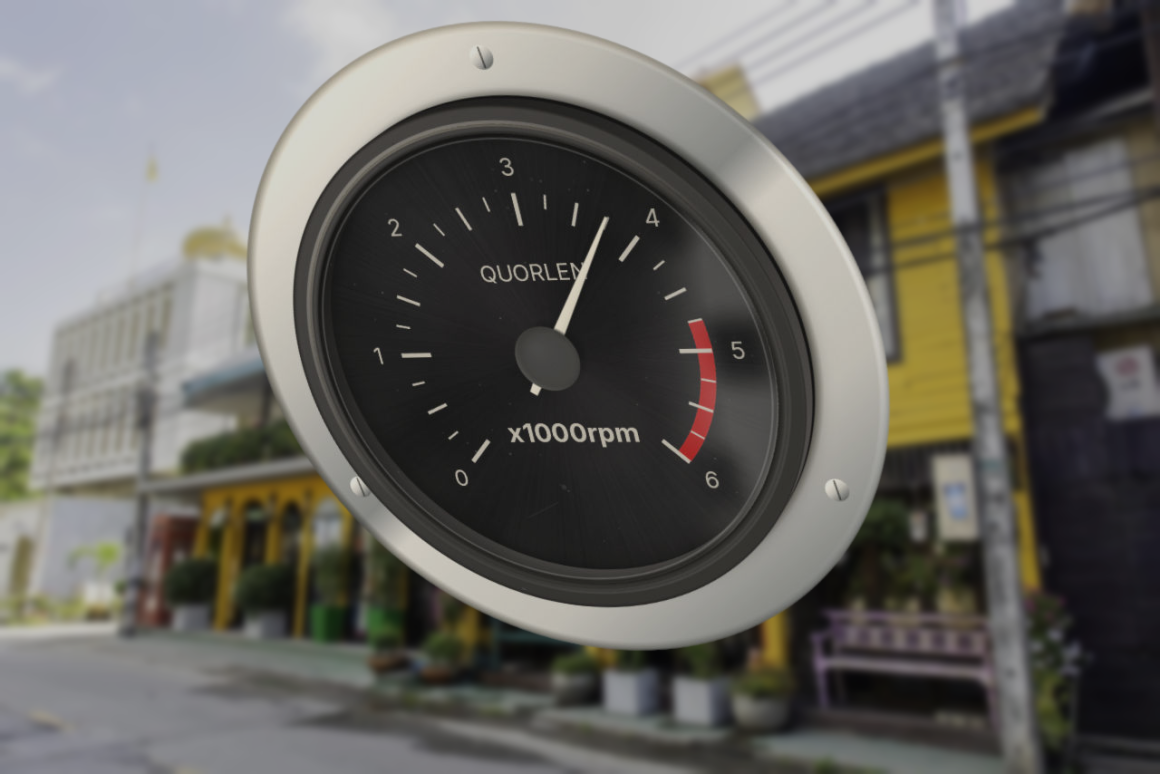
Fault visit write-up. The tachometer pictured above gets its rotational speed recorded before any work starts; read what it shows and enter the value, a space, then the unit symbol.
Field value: 3750 rpm
